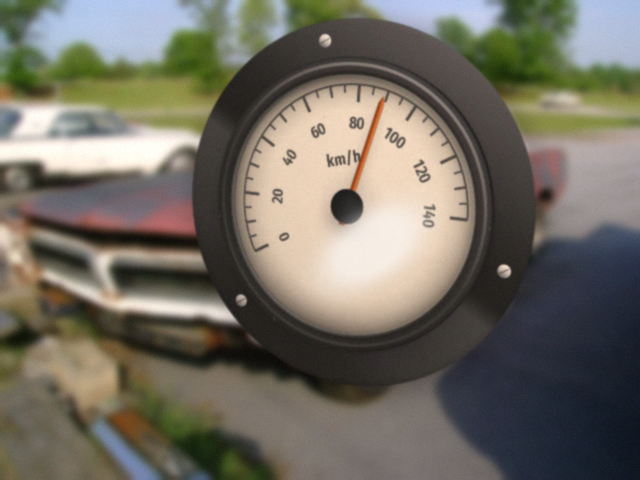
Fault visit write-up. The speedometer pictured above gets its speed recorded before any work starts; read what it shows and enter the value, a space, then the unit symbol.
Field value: 90 km/h
